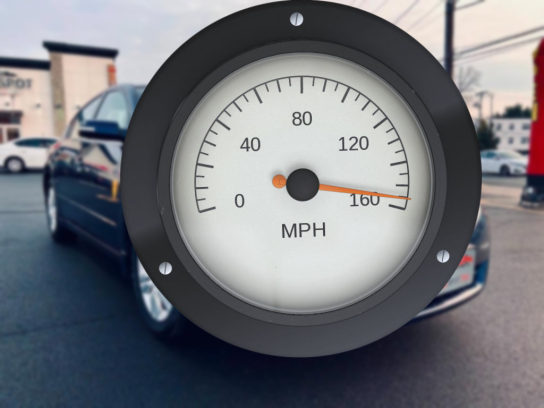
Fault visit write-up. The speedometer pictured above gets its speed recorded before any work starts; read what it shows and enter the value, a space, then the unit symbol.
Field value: 155 mph
